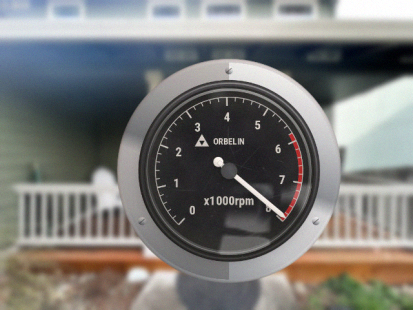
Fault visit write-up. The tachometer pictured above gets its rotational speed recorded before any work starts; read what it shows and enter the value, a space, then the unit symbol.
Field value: 7900 rpm
